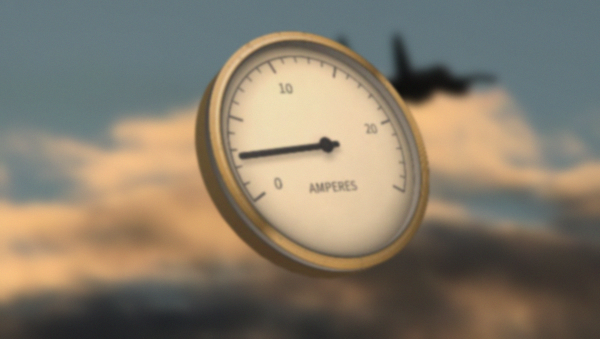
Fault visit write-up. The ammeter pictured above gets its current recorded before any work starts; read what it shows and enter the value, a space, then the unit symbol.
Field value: 2.5 A
